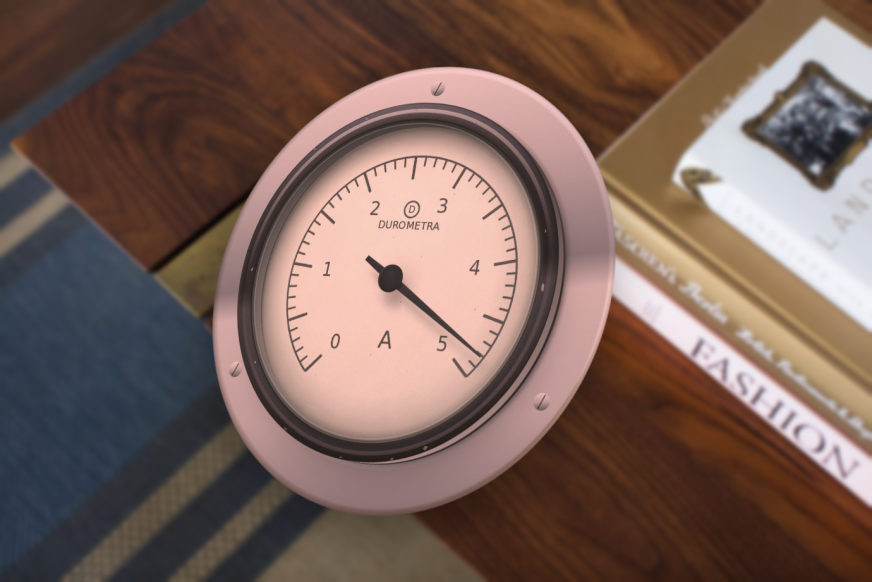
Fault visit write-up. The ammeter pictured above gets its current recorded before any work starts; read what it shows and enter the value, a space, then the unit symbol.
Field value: 4.8 A
